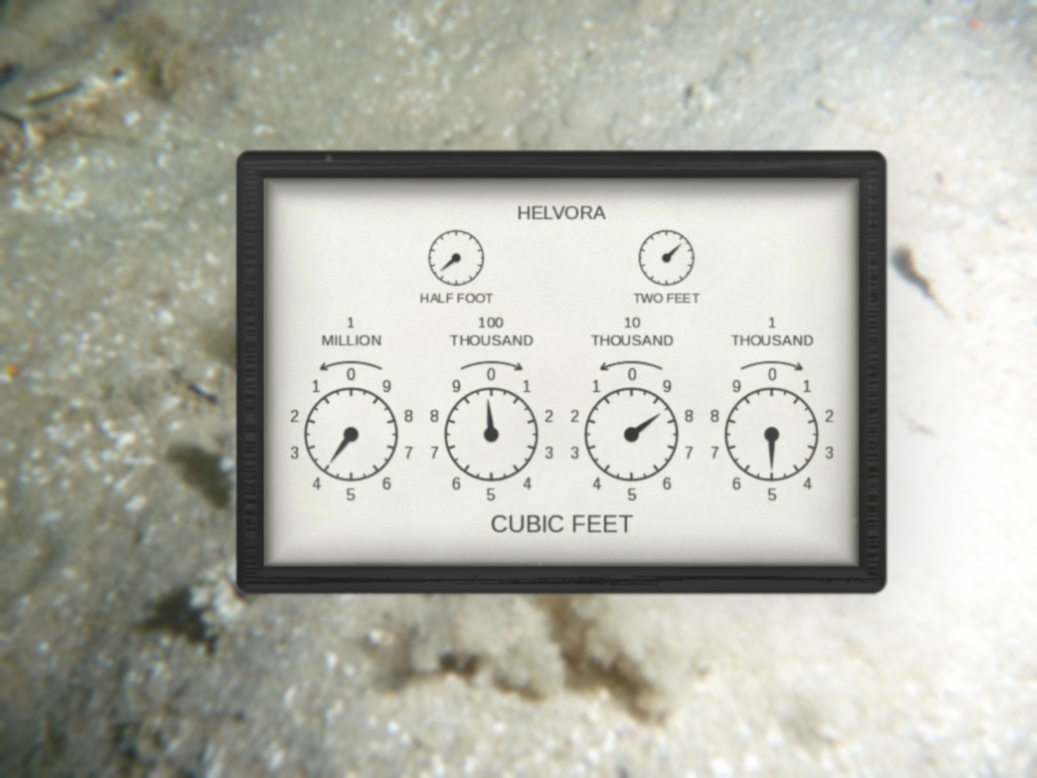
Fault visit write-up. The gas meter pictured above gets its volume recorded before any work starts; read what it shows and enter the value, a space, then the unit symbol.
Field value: 398500 ft³
